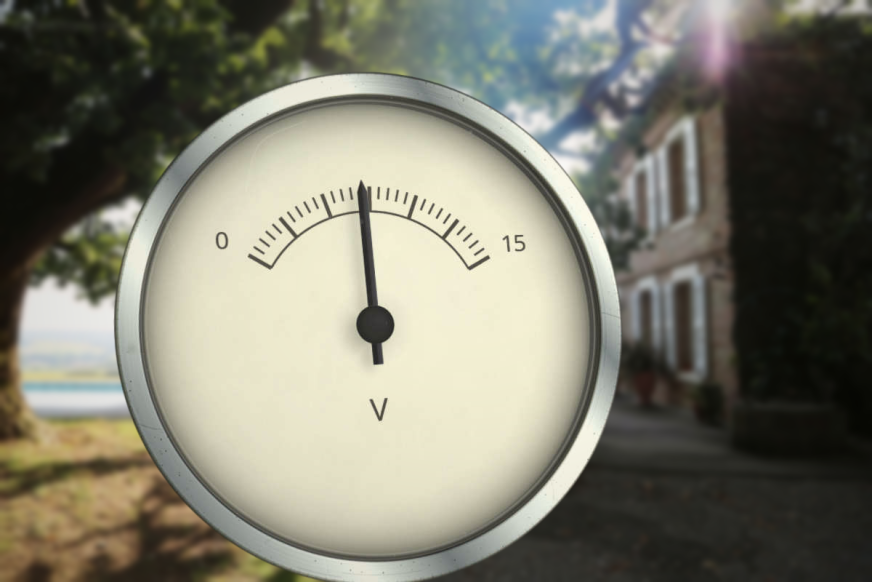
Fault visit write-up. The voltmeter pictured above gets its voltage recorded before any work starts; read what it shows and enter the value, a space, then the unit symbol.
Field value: 7 V
